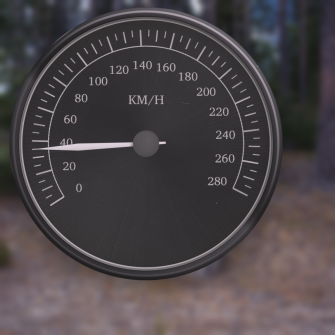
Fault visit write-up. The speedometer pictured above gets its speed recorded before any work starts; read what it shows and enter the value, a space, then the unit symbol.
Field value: 35 km/h
